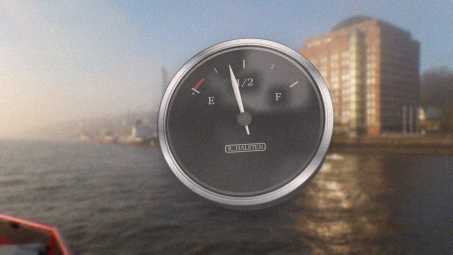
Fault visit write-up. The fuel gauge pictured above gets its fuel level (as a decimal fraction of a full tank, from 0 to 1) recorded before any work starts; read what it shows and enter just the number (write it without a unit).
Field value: 0.375
